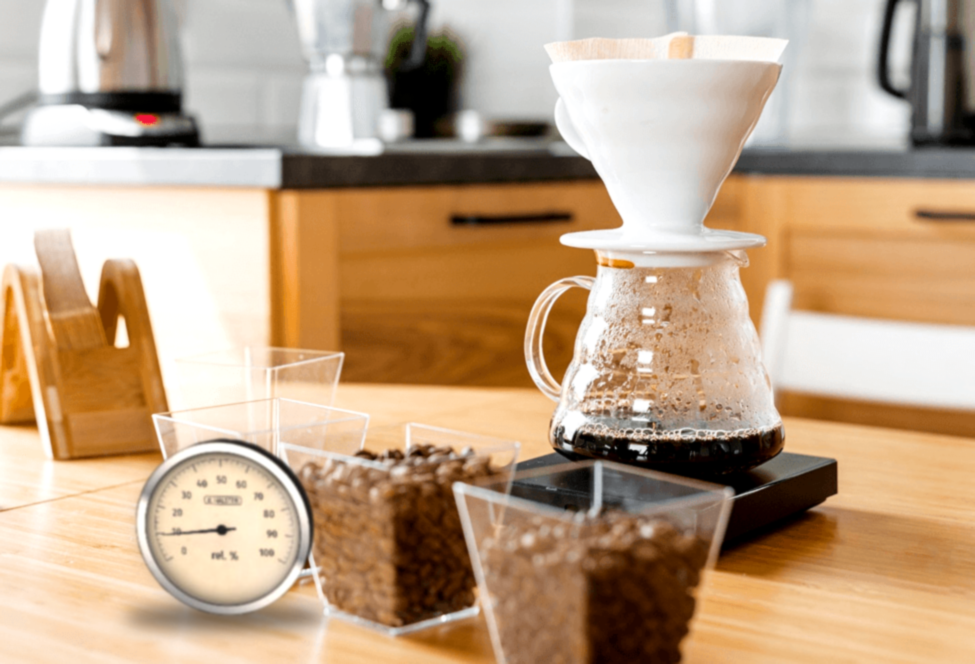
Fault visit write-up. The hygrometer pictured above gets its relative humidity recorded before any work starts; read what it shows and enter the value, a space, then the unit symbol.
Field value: 10 %
